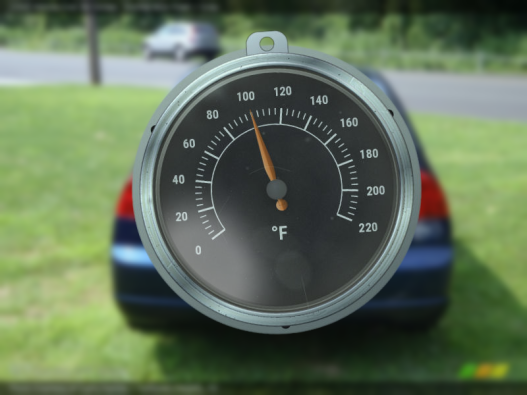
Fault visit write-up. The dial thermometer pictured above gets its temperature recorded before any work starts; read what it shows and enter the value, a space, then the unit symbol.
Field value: 100 °F
